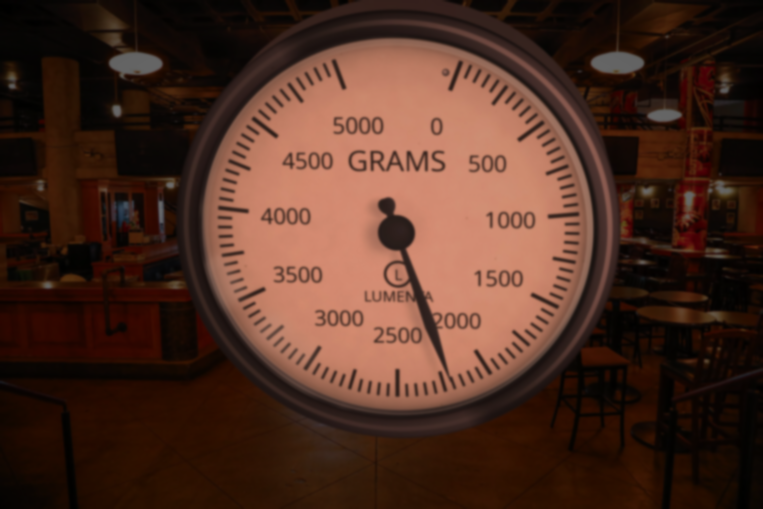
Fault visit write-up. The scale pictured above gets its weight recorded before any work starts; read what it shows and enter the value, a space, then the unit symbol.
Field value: 2200 g
